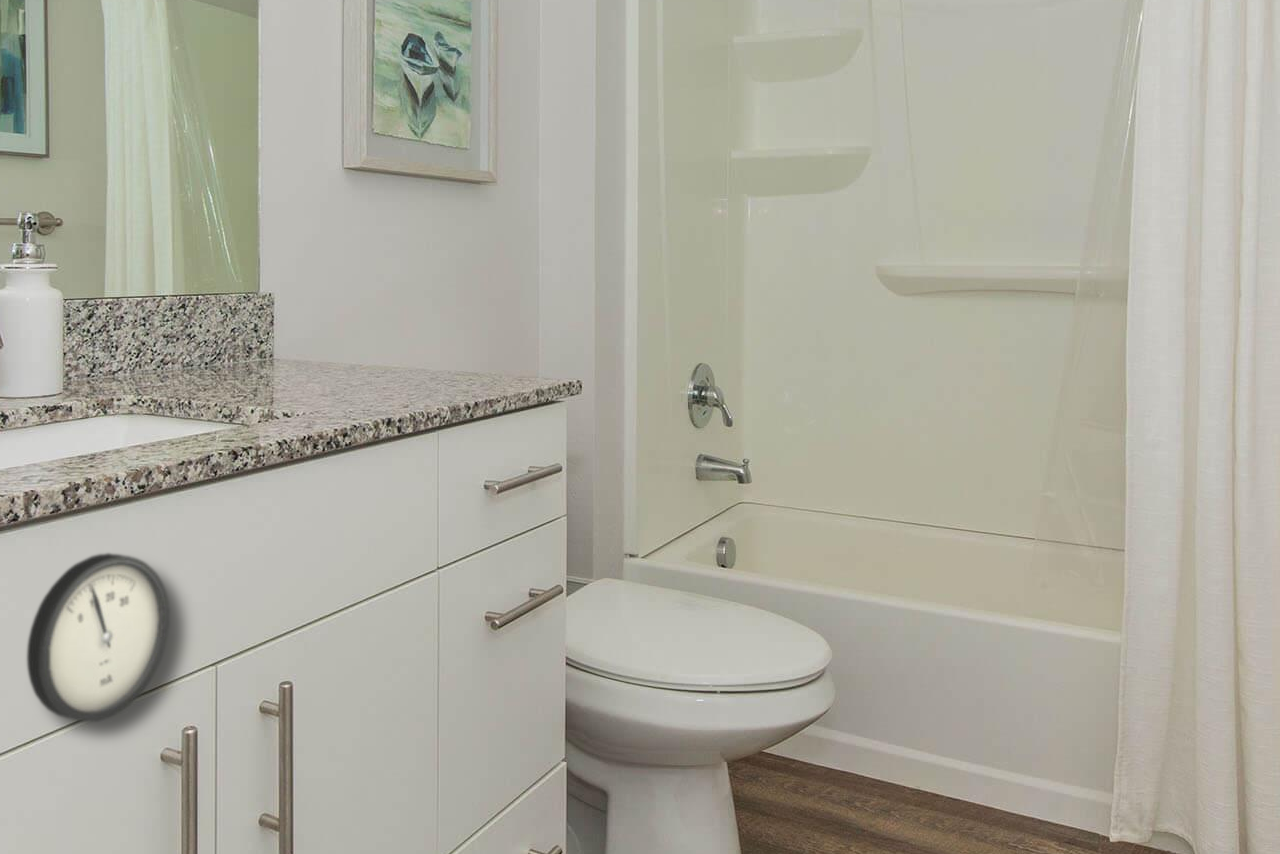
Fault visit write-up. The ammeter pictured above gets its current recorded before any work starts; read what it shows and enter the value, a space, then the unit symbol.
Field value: 10 mA
